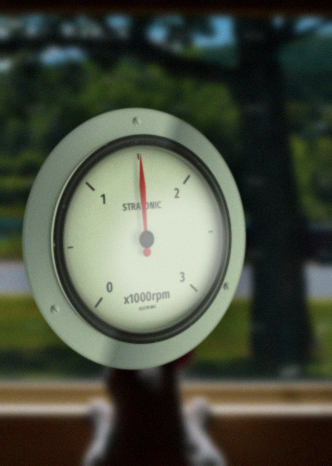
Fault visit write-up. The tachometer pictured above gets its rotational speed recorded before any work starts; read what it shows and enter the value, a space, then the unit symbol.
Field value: 1500 rpm
